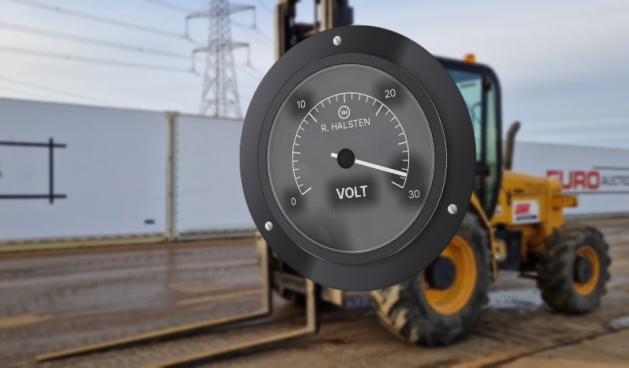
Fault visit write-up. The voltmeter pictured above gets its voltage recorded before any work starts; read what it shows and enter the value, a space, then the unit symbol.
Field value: 28.5 V
